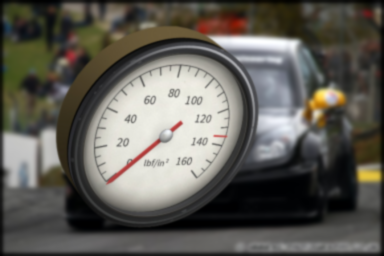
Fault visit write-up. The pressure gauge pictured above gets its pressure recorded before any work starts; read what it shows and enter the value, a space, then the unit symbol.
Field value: 0 psi
